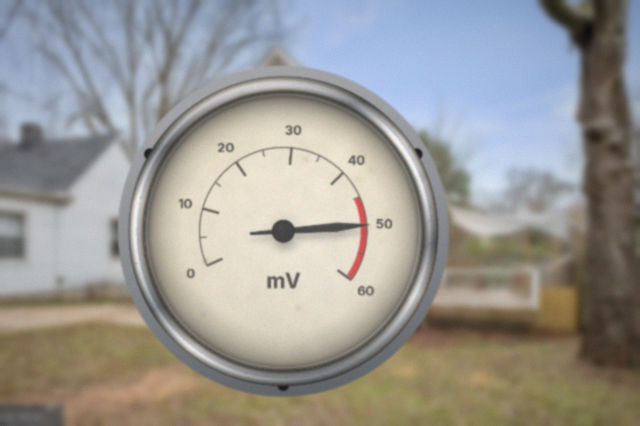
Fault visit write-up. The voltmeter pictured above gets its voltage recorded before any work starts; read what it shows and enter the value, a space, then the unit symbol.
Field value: 50 mV
